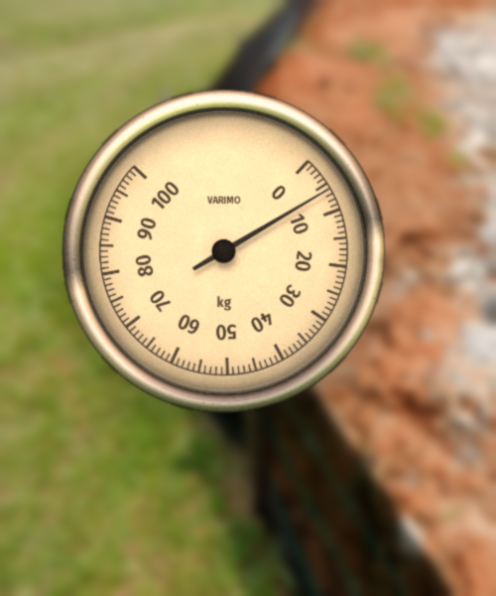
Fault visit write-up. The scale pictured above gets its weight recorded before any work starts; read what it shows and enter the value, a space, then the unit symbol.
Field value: 6 kg
